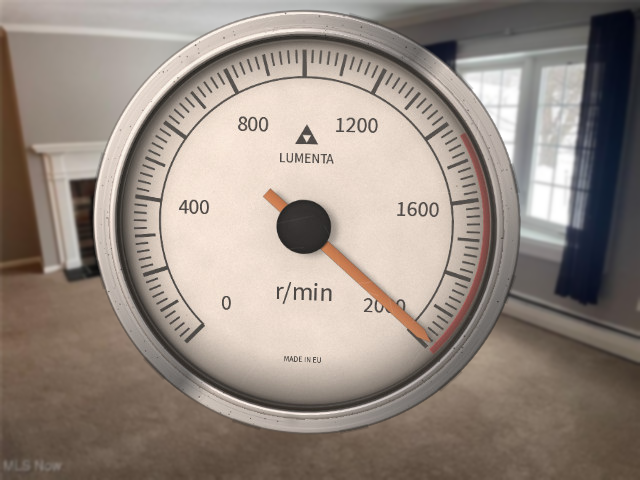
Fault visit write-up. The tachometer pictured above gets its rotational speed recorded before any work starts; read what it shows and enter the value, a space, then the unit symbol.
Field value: 1980 rpm
